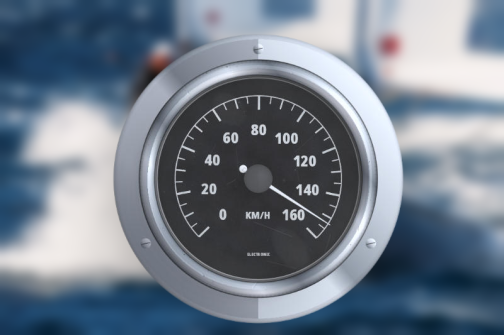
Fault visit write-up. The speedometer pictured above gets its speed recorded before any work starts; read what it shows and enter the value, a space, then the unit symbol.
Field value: 152.5 km/h
